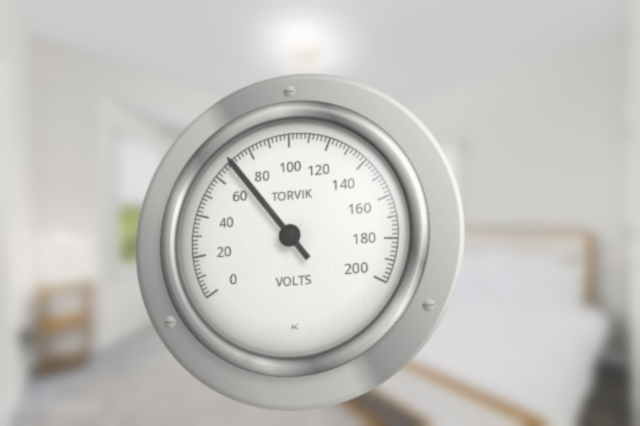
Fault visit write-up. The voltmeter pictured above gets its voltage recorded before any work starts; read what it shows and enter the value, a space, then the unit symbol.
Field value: 70 V
